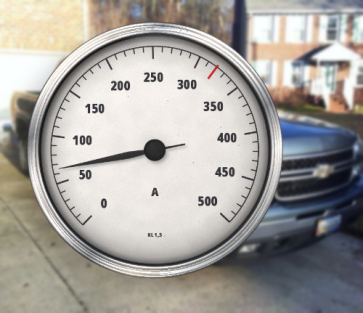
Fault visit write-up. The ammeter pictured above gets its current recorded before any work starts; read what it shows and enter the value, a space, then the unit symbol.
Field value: 65 A
